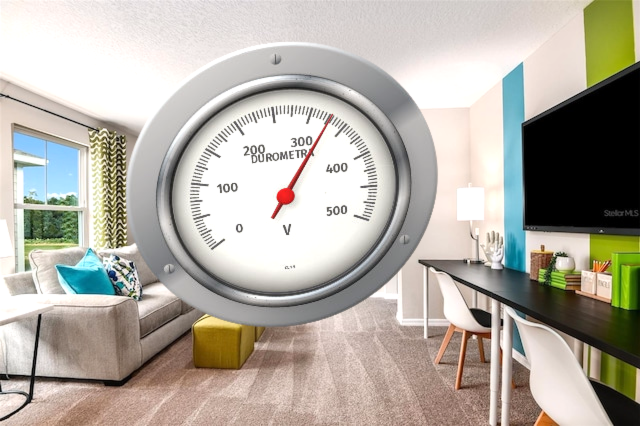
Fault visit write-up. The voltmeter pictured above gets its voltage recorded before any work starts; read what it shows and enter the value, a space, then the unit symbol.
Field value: 325 V
